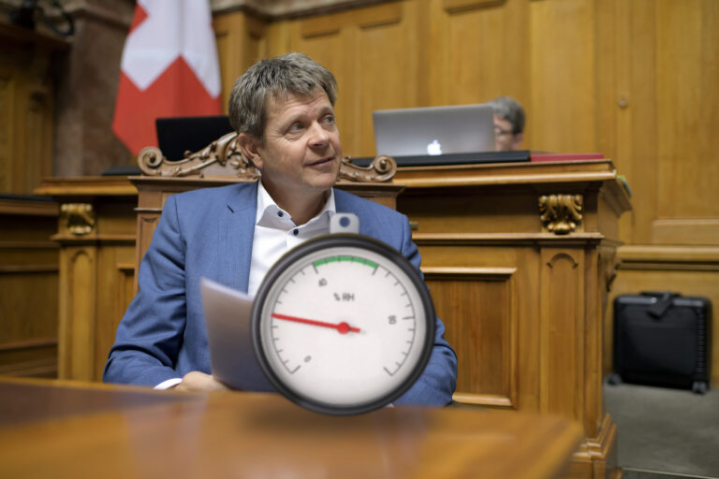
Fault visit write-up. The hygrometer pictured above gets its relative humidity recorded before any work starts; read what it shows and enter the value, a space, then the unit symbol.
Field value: 20 %
